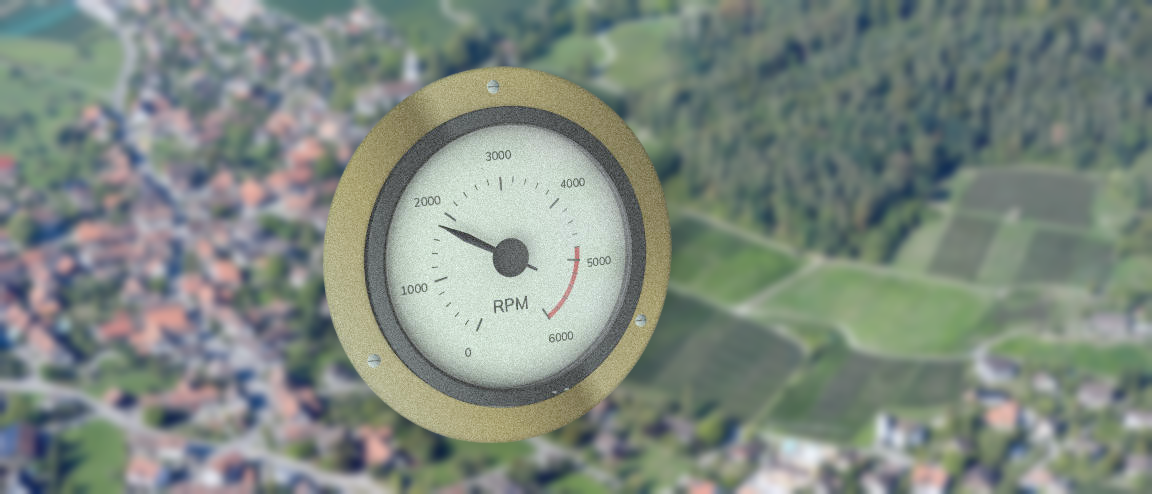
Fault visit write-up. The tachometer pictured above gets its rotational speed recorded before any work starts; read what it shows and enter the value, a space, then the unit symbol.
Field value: 1800 rpm
